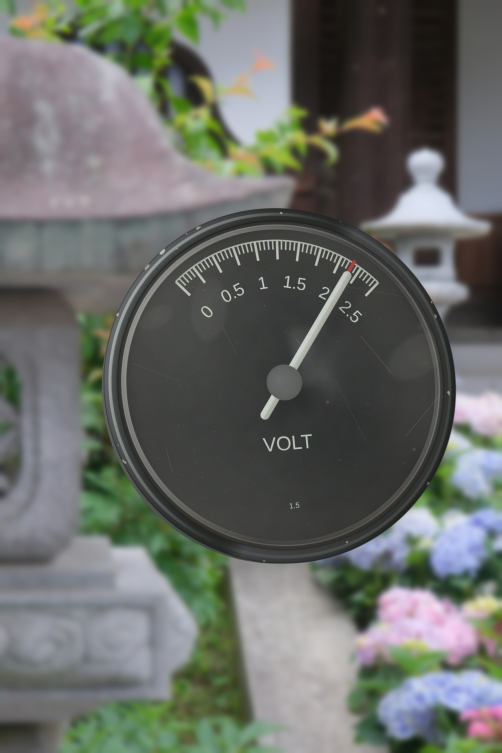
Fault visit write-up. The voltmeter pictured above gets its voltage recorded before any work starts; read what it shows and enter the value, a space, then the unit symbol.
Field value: 2.15 V
